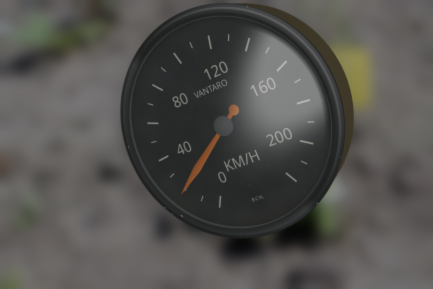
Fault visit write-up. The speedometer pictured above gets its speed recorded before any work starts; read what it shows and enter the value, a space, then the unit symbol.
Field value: 20 km/h
